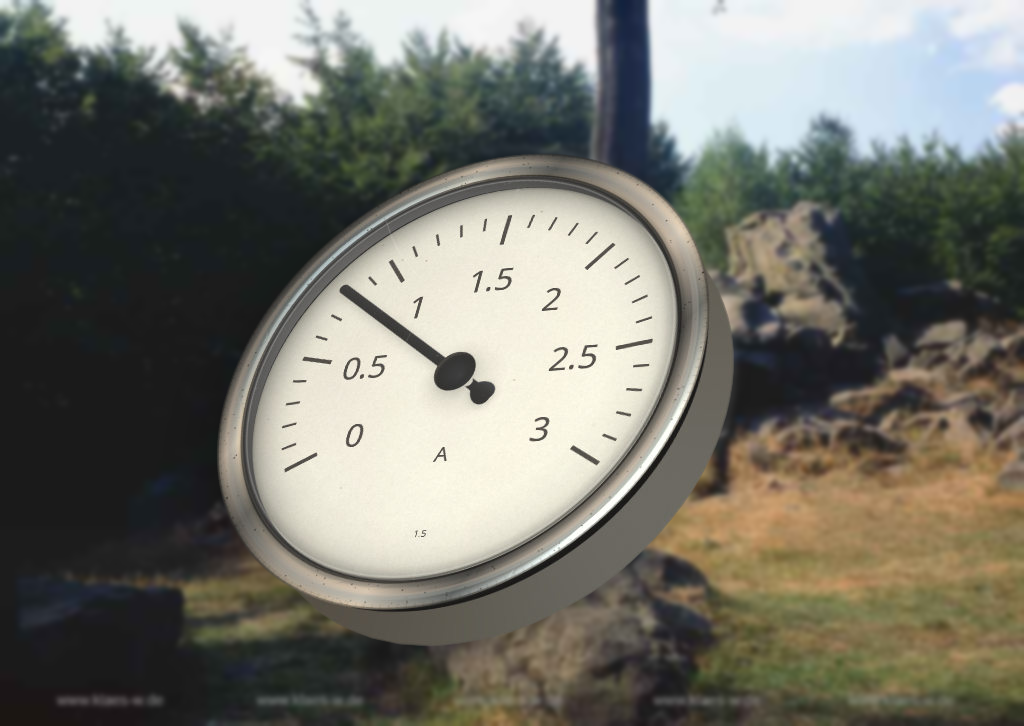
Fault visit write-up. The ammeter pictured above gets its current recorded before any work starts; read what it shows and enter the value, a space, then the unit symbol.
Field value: 0.8 A
